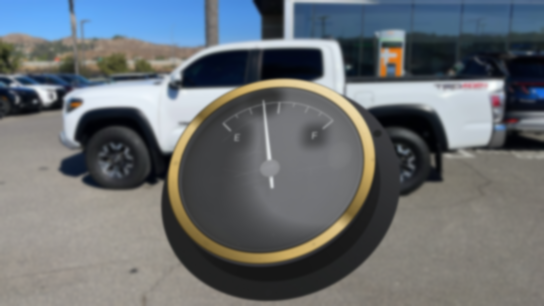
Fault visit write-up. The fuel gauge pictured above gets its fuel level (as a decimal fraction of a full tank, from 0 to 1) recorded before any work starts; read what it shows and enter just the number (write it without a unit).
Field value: 0.375
